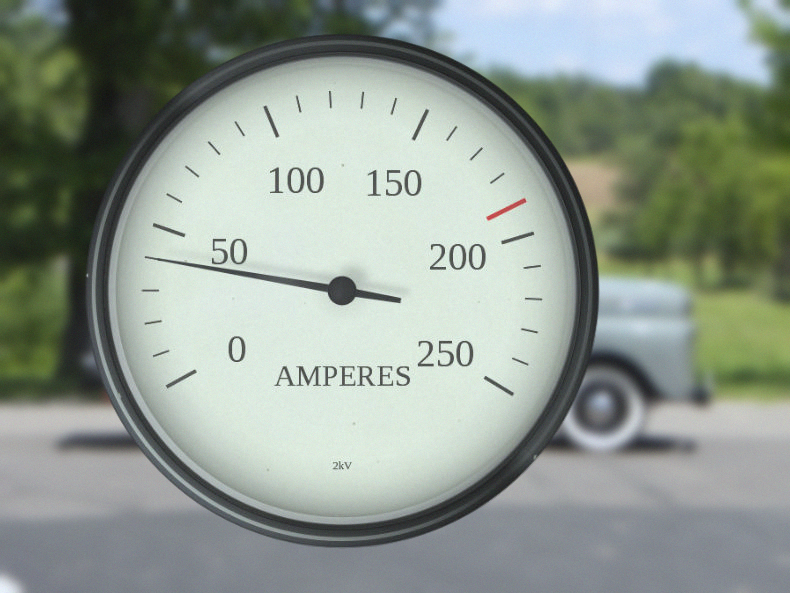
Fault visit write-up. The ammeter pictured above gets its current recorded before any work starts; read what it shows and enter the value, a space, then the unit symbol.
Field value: 40 A
